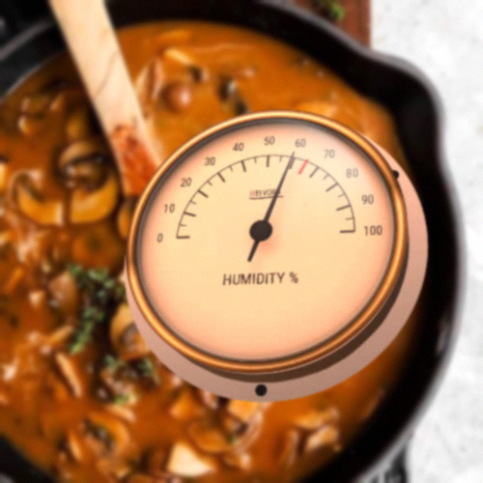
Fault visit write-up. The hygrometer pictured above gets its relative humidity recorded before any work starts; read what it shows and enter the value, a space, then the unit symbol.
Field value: 60 %
